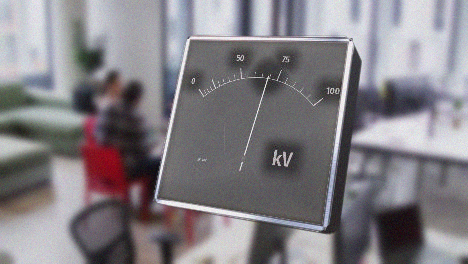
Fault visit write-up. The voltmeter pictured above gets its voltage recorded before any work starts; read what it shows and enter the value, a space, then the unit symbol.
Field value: 70 kV
